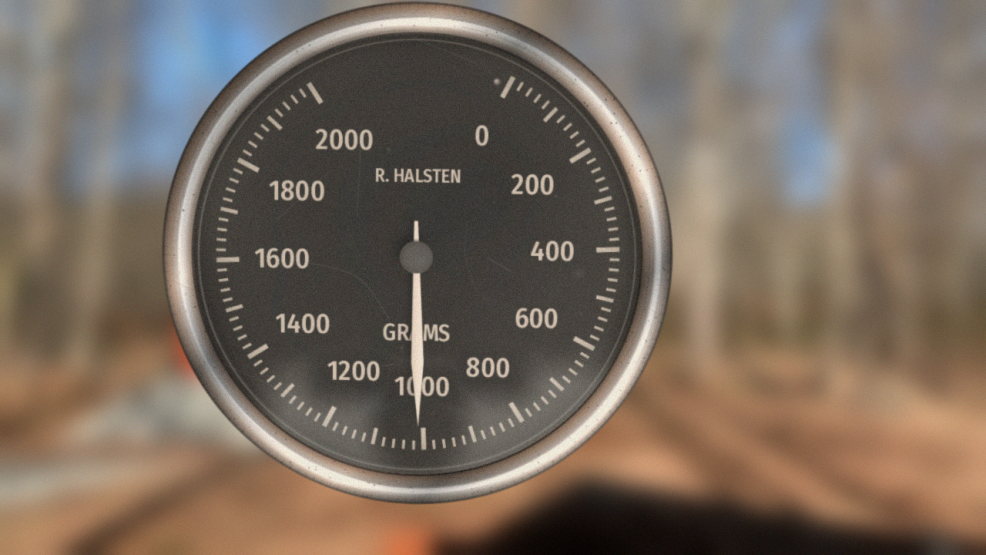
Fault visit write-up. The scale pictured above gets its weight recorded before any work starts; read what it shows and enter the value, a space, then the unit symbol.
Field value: 1010 g
